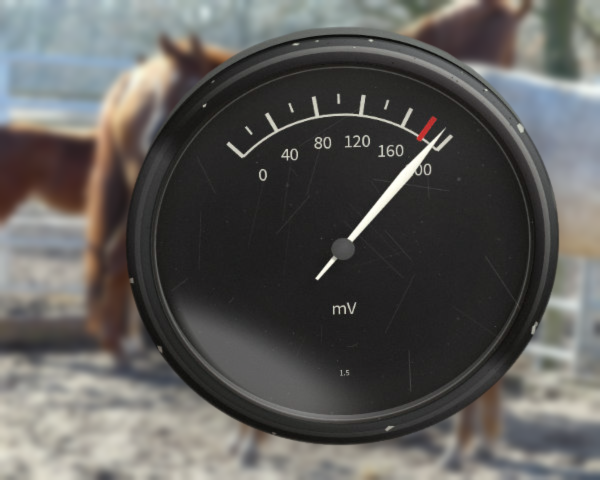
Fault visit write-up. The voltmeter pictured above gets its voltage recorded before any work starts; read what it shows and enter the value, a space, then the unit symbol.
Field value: 190 mV
